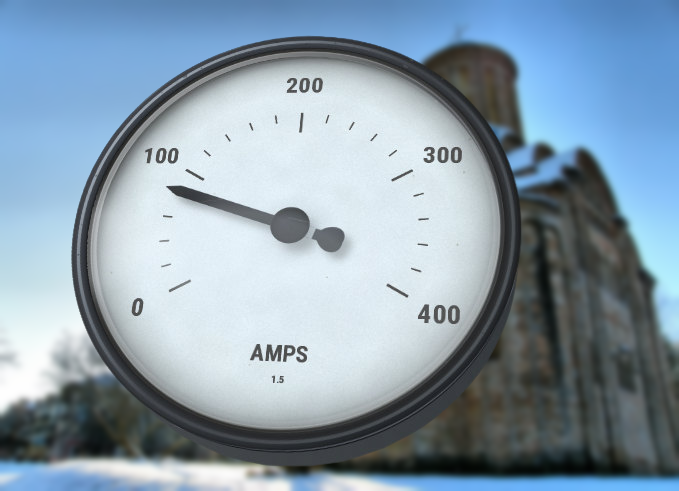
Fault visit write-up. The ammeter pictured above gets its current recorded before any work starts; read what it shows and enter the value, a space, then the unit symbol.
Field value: 80 A
